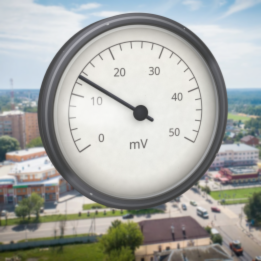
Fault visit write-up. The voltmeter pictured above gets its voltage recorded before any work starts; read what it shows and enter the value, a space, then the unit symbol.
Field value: 13 mV
